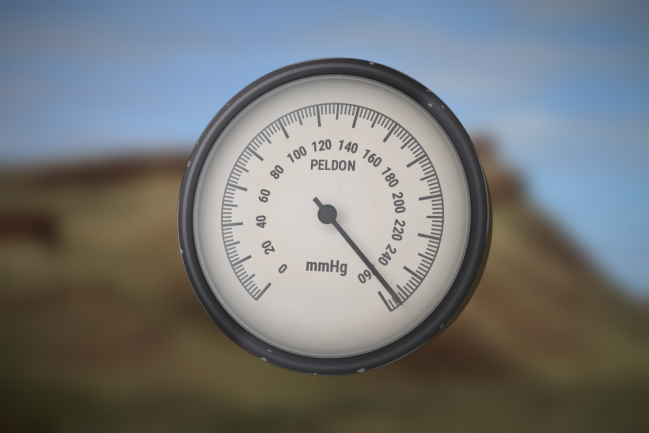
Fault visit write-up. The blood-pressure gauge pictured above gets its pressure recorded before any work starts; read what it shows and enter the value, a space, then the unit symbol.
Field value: 254 mmHg
